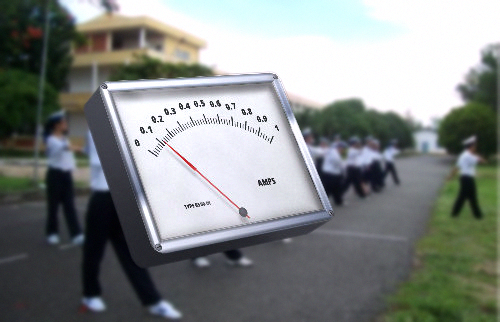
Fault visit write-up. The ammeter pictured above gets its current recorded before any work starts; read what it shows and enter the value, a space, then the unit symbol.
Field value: 0.1 A
